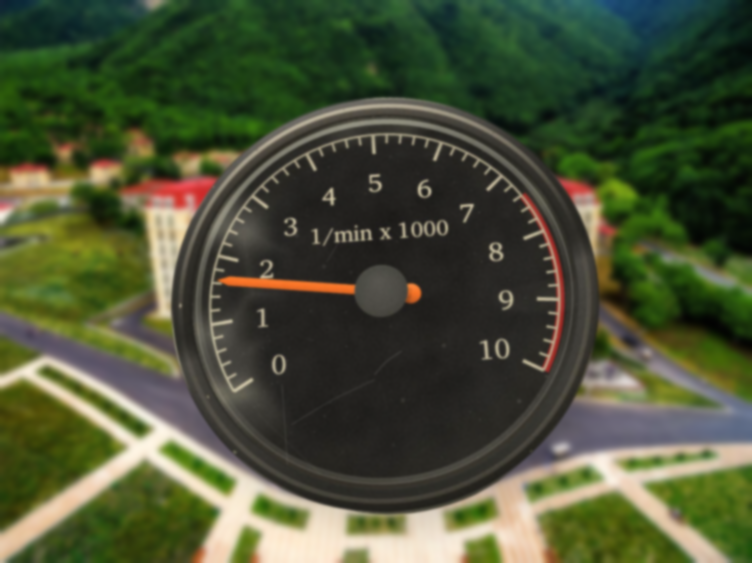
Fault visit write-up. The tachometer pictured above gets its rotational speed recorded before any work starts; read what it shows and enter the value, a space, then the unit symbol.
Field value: 1600 rpm
